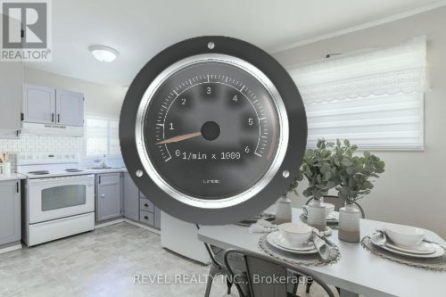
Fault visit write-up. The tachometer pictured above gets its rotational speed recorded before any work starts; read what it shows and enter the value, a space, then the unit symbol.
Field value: 500 rpm
